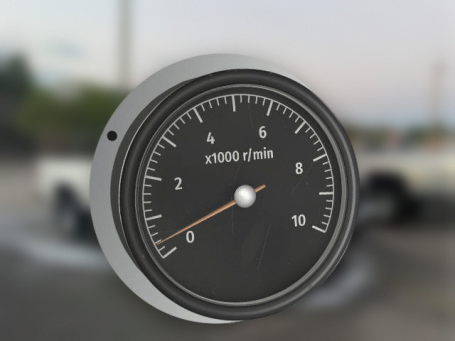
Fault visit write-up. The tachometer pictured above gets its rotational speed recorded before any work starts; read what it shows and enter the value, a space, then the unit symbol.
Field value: 400 rpm
